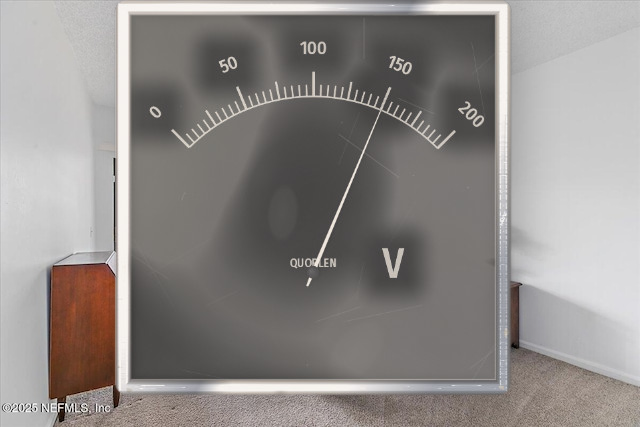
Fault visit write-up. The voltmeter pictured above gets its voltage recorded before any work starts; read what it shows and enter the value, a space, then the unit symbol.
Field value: 150 V
